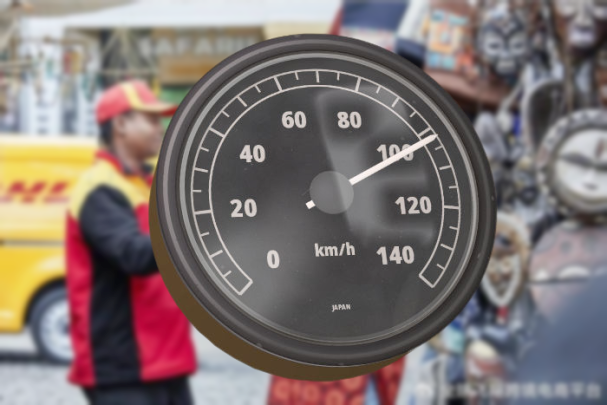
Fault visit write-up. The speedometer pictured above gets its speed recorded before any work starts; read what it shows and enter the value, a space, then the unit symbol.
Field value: 102.5 km/h
